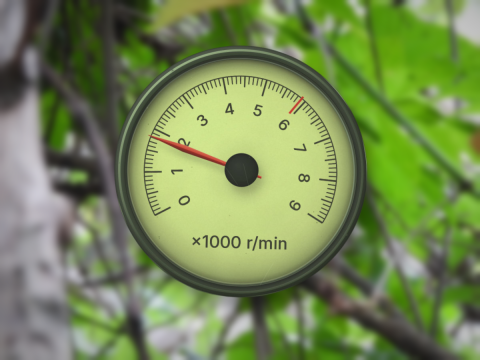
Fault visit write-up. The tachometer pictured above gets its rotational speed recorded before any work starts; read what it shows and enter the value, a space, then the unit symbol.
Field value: 1800 rpm
